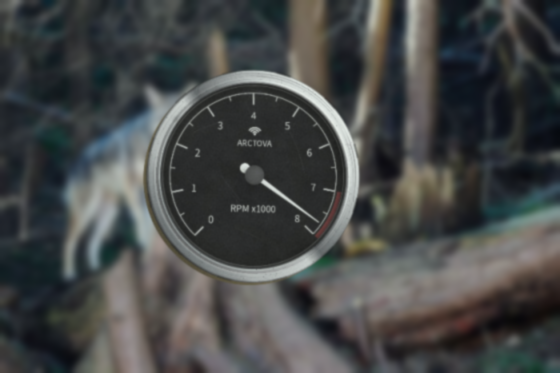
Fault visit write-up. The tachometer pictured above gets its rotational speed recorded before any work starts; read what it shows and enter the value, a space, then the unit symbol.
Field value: 7750 rpm
